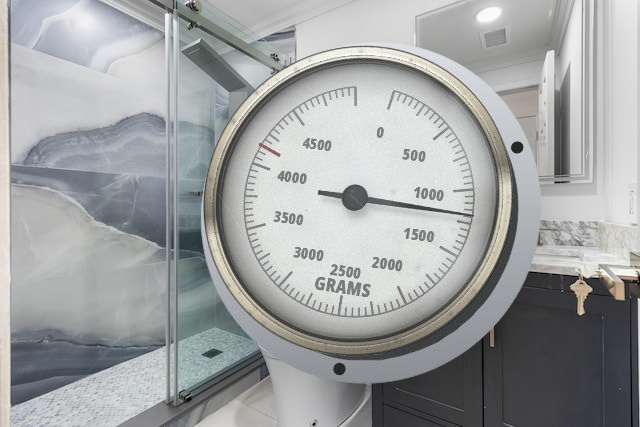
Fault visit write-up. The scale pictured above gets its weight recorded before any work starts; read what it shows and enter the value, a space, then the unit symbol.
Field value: 1200 g
